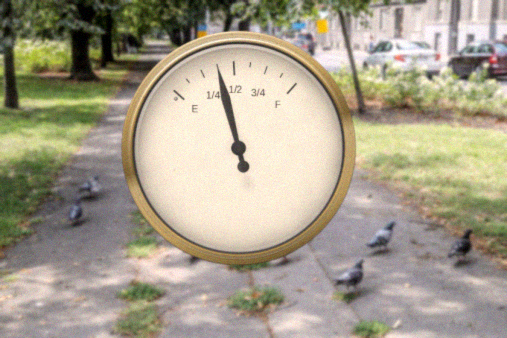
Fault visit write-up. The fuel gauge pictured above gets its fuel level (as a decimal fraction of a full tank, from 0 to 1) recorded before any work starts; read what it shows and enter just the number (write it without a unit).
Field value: 0.375
